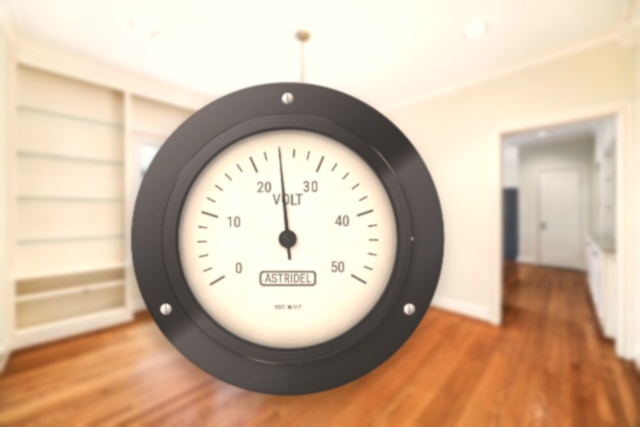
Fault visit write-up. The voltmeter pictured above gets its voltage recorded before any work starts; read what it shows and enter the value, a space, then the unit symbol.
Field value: 24 V
